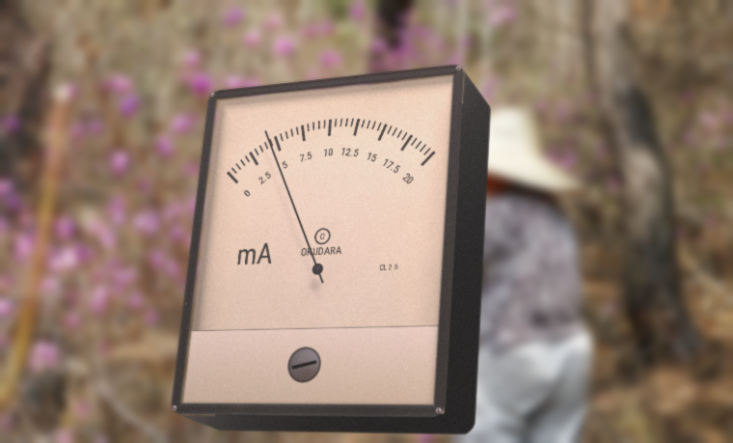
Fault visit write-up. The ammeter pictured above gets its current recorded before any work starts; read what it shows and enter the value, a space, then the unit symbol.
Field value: 4.5 mA
